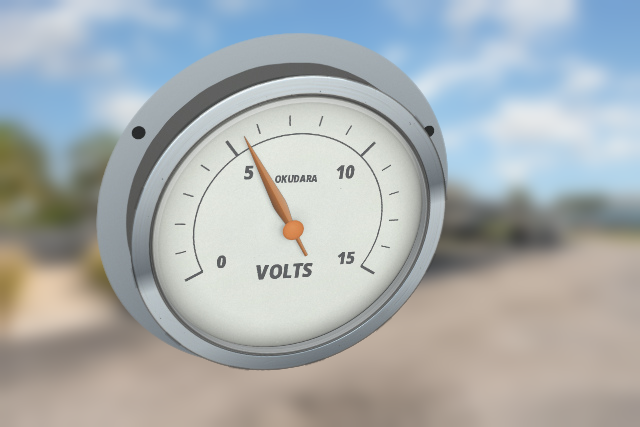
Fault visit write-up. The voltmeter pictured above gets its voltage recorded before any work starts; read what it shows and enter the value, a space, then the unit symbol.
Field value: 5.5 V
